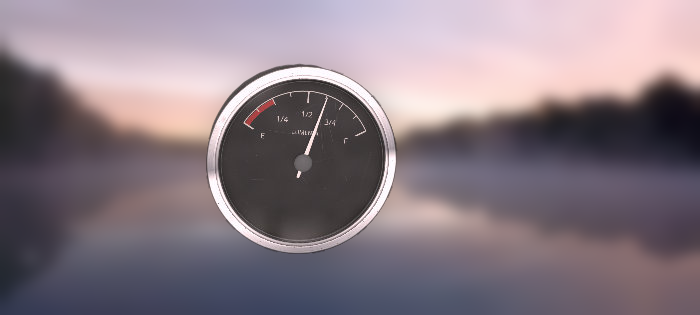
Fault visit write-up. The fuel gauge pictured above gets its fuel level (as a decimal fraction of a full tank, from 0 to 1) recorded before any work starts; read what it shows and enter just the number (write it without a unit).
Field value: 0.625
